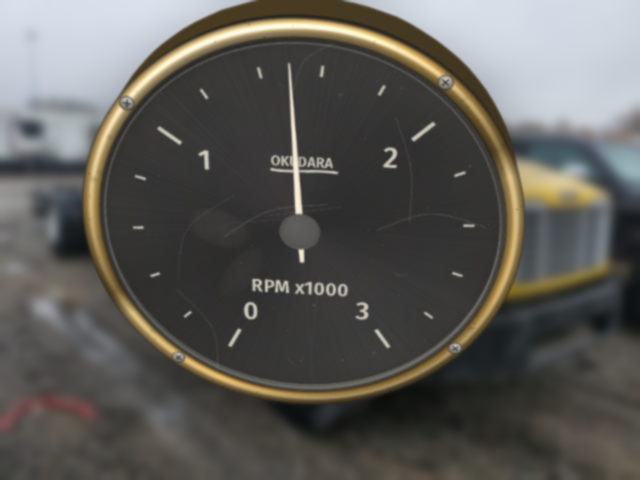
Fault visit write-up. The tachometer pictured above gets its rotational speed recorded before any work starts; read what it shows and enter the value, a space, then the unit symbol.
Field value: 1500 rpm
